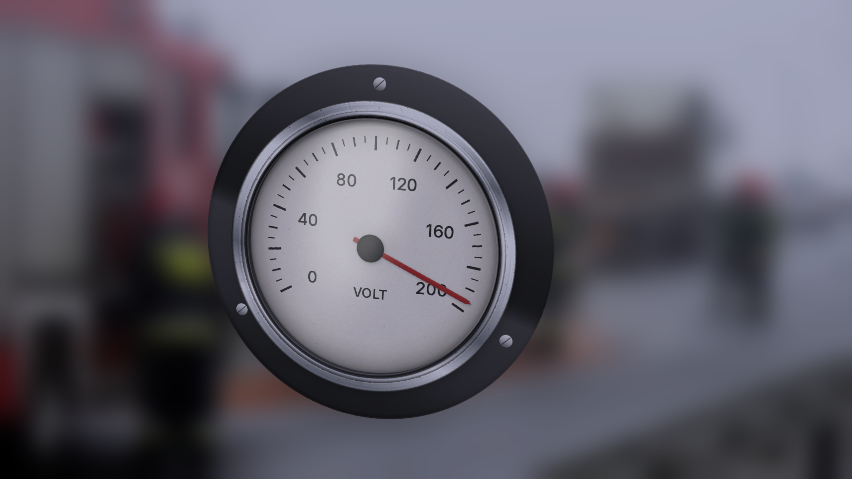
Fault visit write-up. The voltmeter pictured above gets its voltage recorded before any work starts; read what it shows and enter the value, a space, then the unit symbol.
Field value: 195 V
